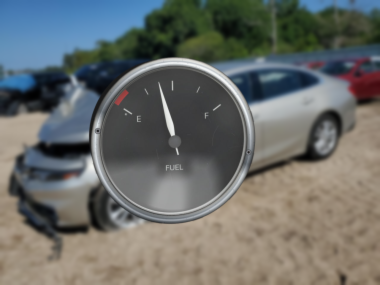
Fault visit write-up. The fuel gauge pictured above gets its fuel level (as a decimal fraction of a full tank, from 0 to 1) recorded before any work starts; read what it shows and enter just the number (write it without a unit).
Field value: 0.375
